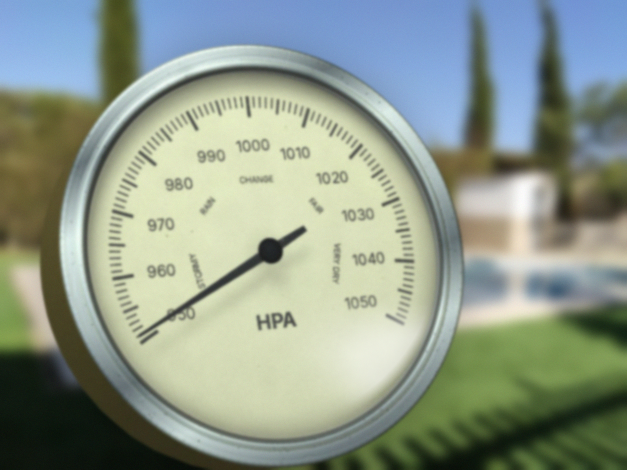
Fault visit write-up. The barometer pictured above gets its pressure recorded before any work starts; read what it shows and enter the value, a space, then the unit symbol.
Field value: 951 hPa
